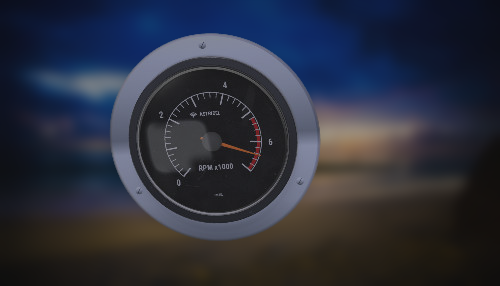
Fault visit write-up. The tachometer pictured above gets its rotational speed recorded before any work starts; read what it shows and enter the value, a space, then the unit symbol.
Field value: 6400 rpm
